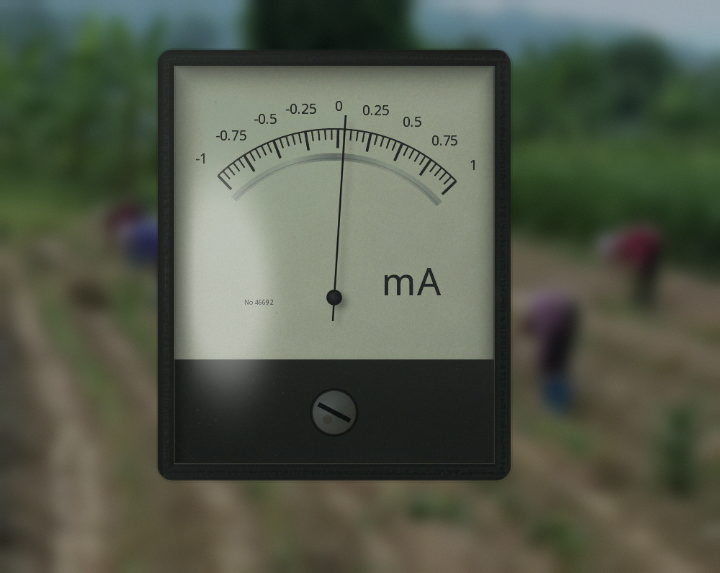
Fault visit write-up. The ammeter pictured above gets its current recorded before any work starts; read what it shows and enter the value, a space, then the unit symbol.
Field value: 0.05 mA
